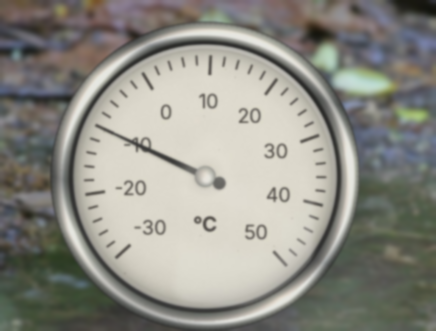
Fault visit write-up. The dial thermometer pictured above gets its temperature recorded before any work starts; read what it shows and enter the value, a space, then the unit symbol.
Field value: -10 °C
